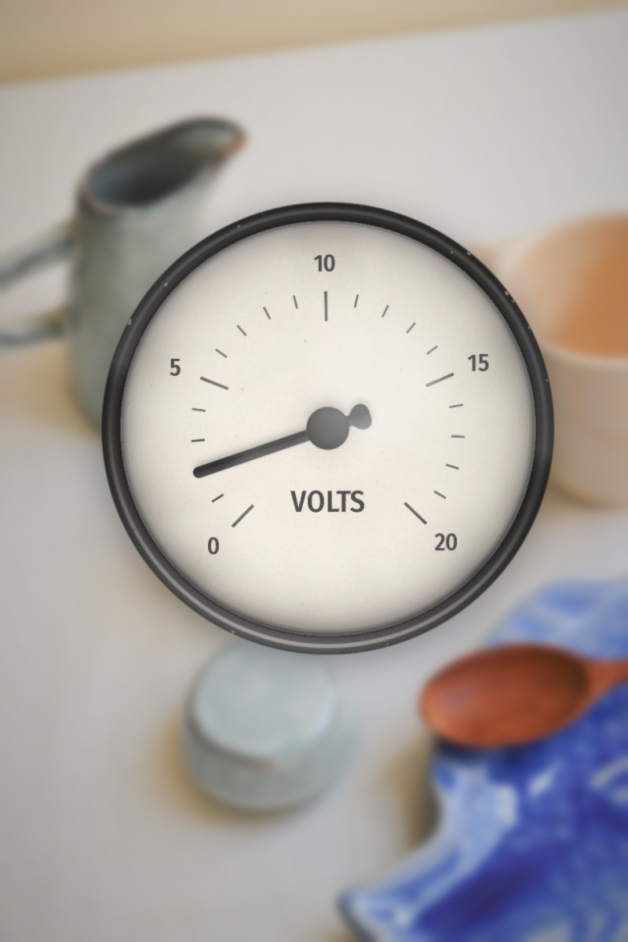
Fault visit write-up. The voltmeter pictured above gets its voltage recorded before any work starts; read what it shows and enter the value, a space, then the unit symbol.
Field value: 2 V
